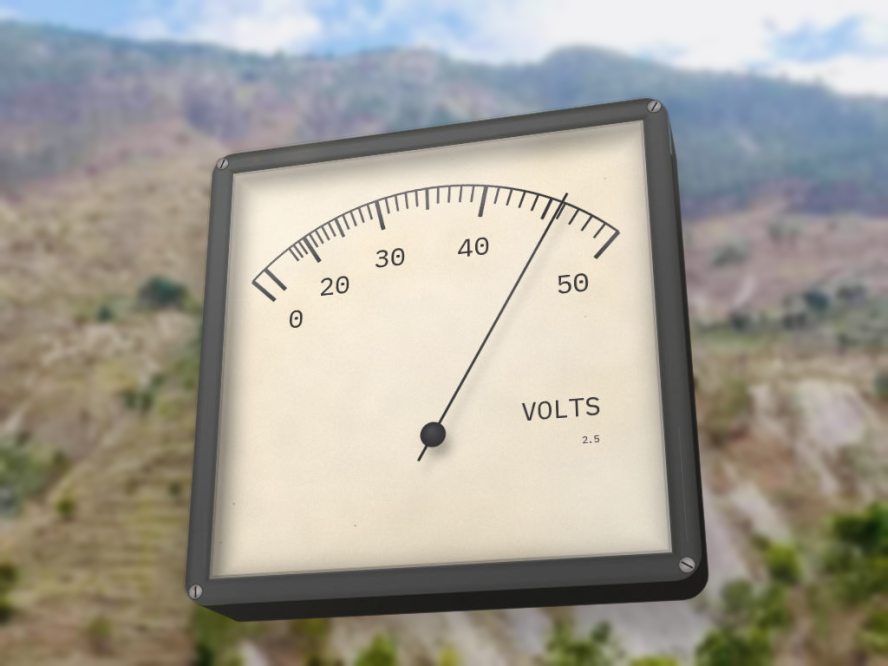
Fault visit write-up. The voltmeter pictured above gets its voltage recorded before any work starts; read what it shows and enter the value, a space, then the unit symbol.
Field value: 46 V
